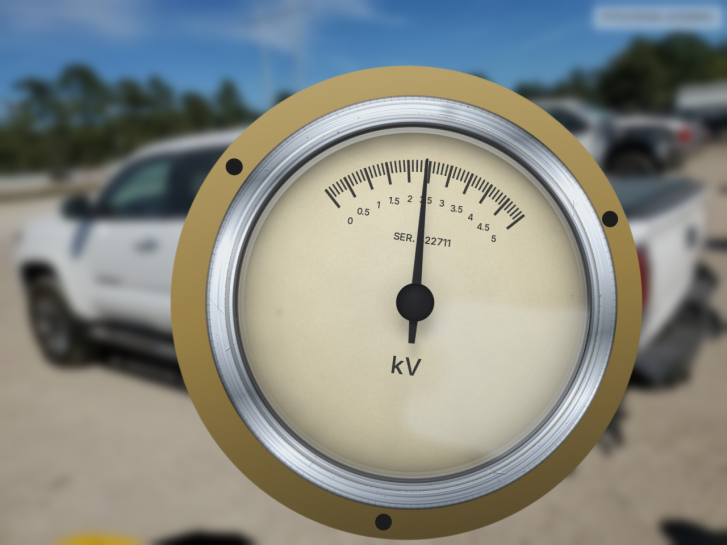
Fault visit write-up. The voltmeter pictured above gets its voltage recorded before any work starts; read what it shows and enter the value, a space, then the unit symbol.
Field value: 2.4 kV
